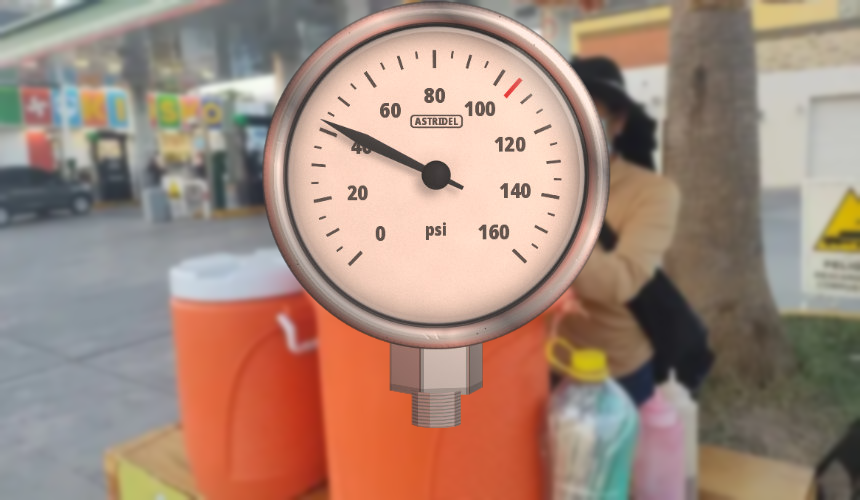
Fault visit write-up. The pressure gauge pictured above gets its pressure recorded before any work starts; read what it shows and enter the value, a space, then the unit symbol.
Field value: 42.5 psi
